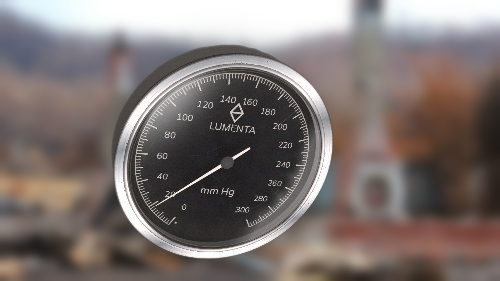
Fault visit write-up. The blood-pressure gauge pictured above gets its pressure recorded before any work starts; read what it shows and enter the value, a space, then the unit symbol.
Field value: 20 mmHg
